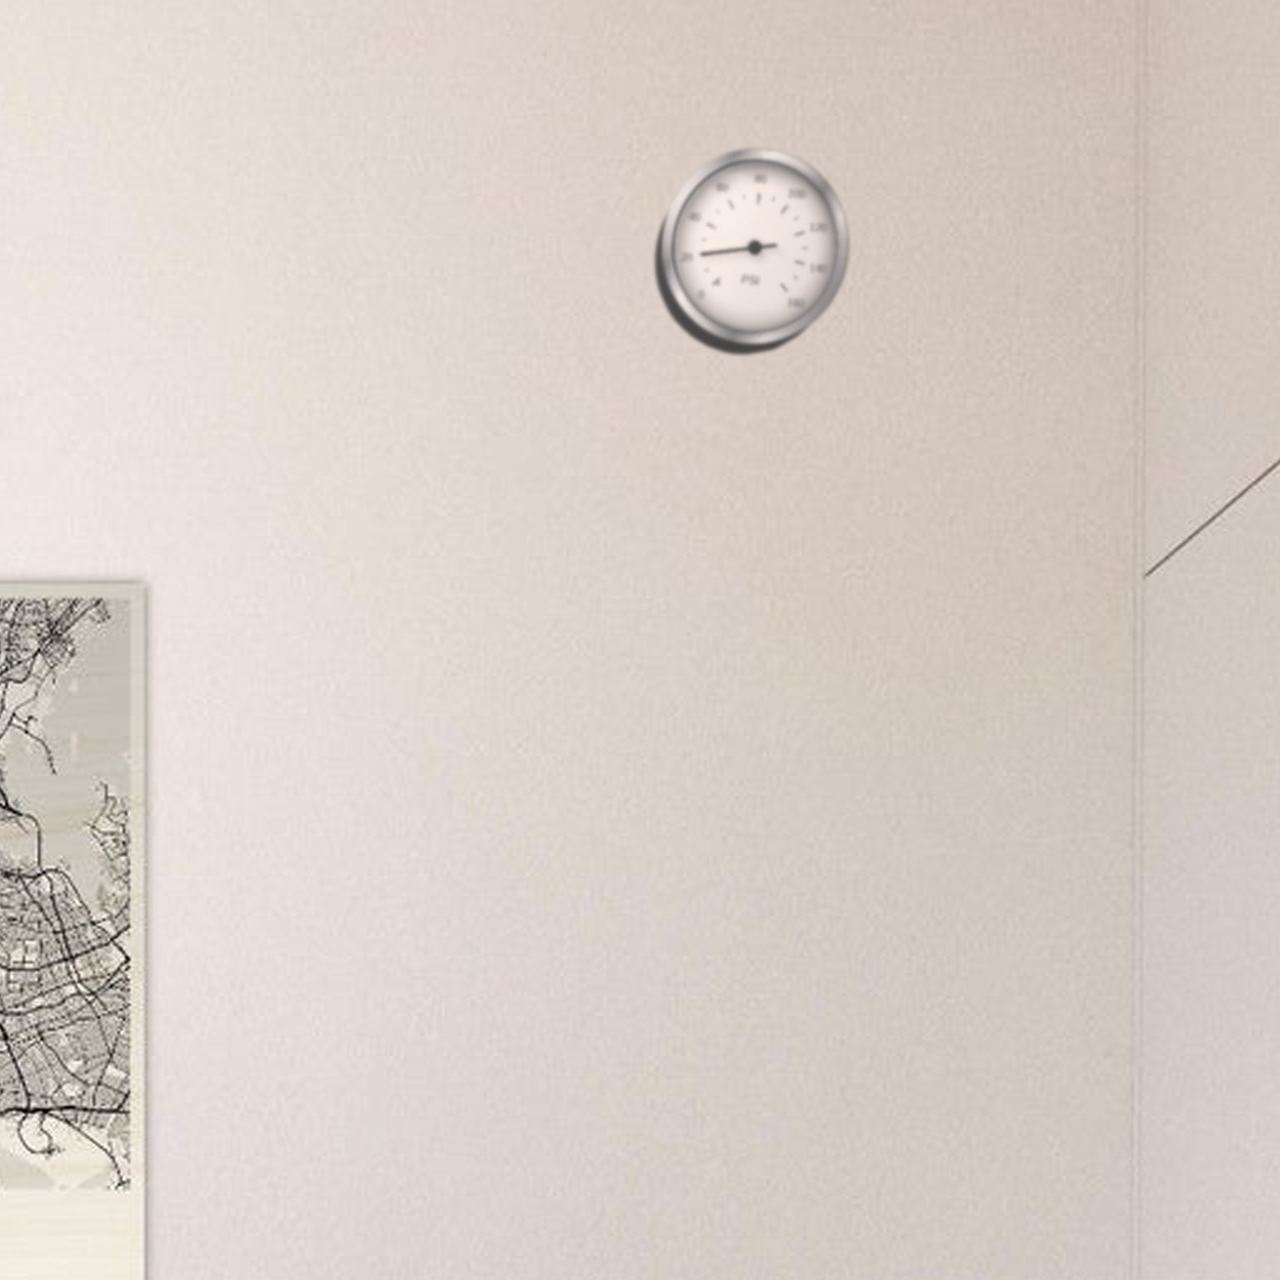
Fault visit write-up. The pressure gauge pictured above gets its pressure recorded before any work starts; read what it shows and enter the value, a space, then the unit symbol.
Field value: 20 psi
